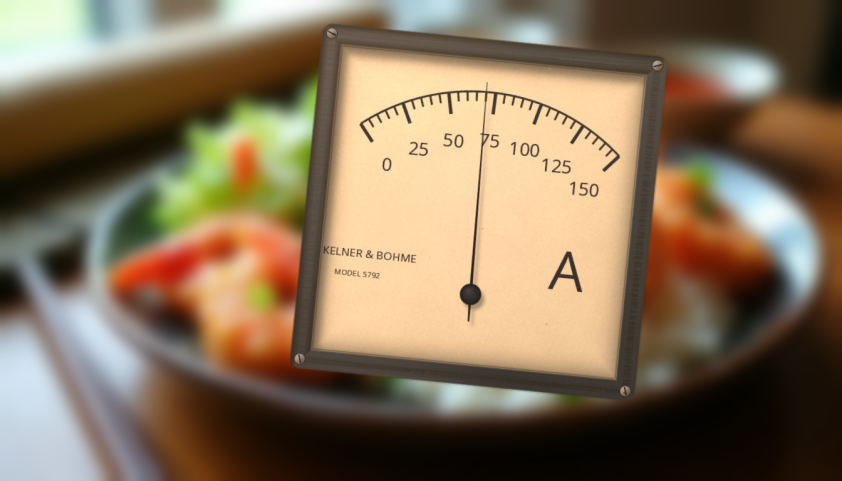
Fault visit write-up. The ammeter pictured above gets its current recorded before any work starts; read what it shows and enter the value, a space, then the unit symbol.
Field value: 70 A
